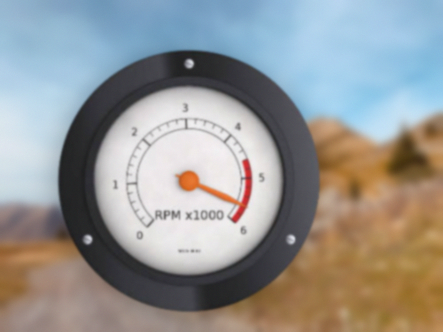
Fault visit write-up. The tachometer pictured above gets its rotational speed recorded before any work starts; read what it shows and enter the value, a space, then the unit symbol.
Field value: 5600 rpm
